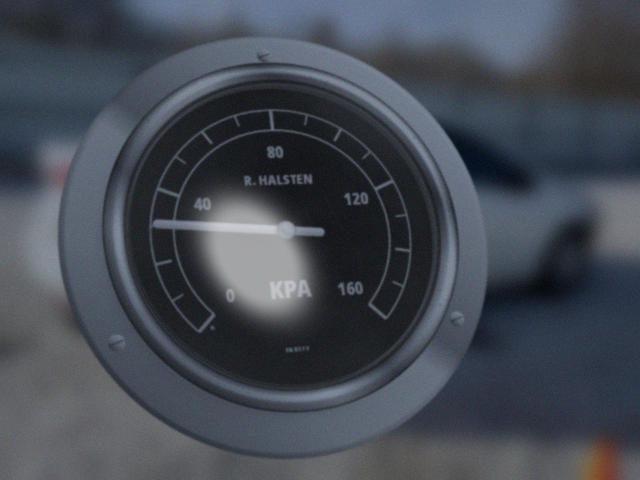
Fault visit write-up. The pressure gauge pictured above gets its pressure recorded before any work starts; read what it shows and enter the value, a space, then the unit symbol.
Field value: 30 kPa
